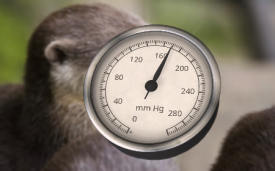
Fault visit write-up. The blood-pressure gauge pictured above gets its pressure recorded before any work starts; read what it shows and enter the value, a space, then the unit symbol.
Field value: 170 mmHg
